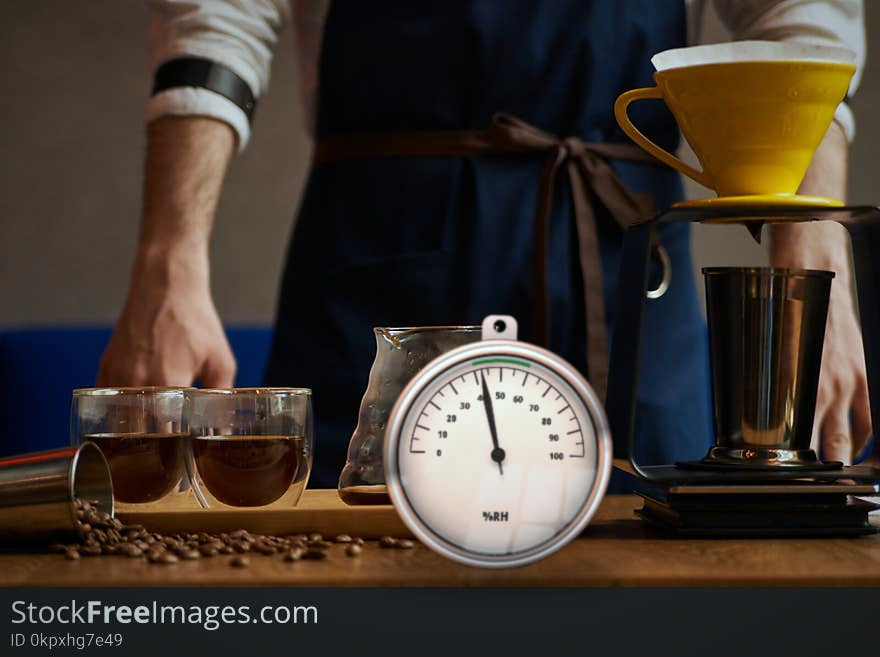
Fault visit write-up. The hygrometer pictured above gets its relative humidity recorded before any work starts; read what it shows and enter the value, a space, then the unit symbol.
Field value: 42.5 %
